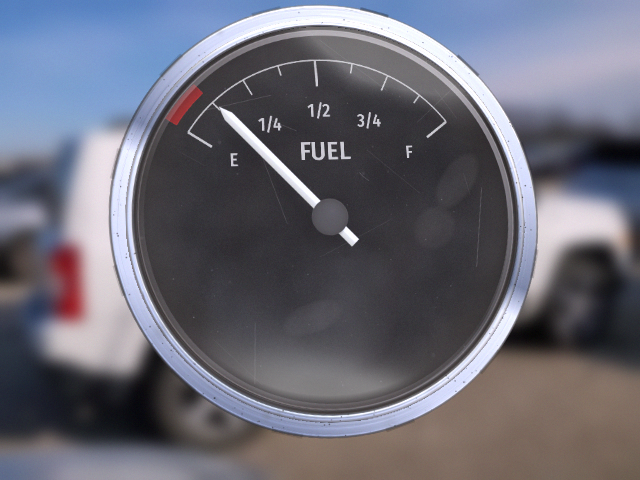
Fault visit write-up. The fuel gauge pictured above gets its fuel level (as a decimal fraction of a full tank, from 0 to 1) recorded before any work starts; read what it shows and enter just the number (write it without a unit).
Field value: 0.125
